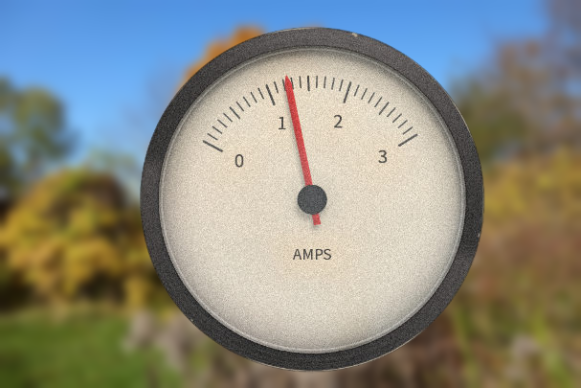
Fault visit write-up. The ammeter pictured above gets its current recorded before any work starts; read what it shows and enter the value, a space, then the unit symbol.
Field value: 1.25 A
